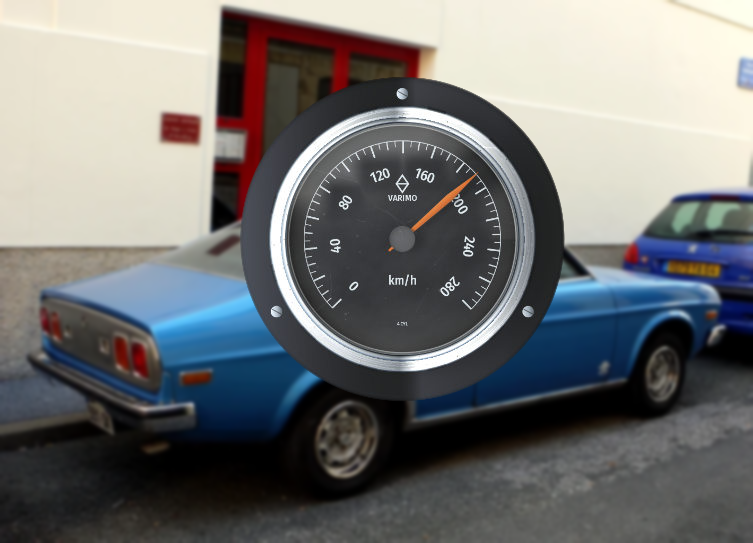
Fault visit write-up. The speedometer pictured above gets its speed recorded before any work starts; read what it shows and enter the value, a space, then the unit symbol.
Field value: 190 km/h
